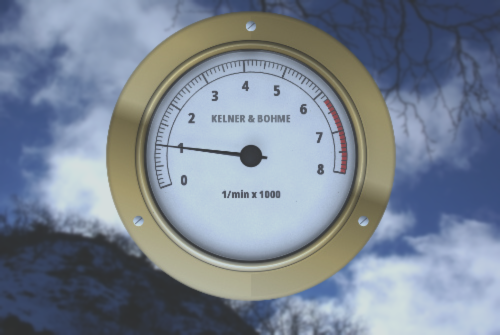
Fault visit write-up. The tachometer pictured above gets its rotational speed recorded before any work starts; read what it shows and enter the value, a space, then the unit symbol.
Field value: 1000 rpm
